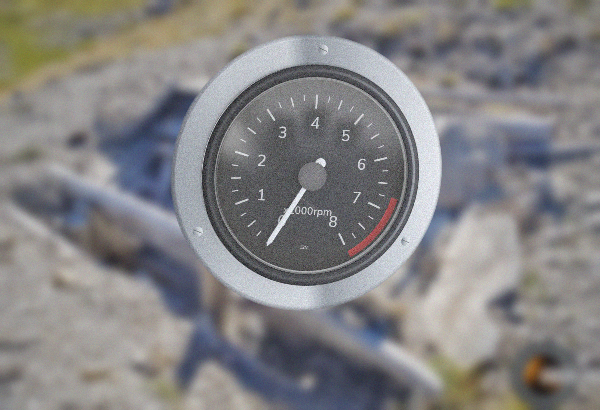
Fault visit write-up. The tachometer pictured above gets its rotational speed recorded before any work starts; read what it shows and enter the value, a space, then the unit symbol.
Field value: 0 rpm
